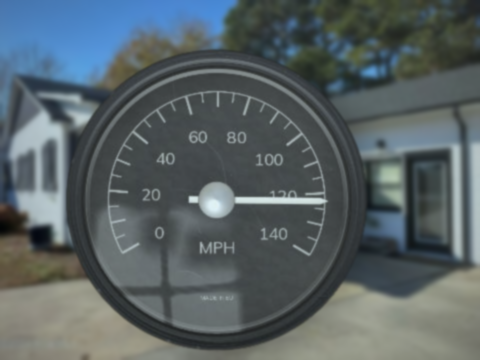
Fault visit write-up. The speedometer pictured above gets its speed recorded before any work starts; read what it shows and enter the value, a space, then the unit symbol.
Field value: 122.5 mph
